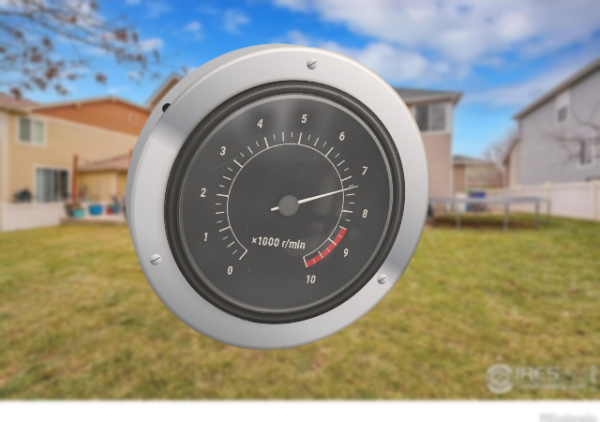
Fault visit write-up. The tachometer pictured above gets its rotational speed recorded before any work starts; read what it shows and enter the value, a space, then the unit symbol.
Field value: 7250 rpm
